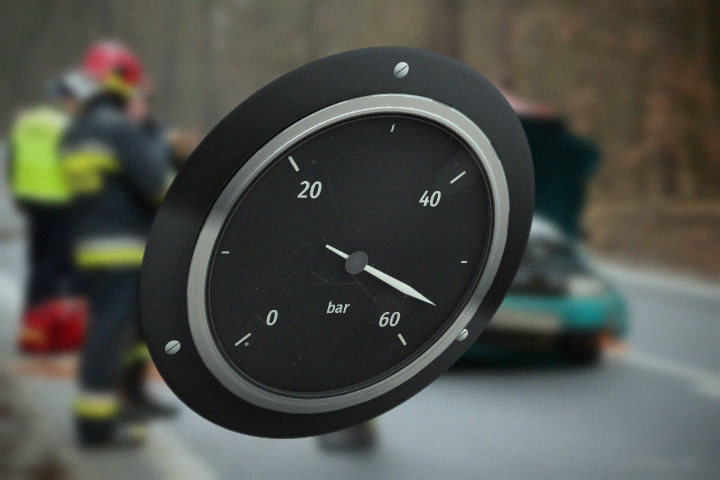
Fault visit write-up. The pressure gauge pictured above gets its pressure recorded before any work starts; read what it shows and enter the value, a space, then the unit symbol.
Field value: 55 bar
